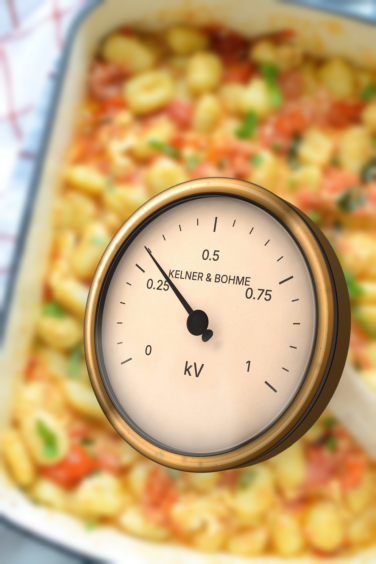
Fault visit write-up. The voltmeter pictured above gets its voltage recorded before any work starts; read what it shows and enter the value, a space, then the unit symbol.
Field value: 0.3 kV
